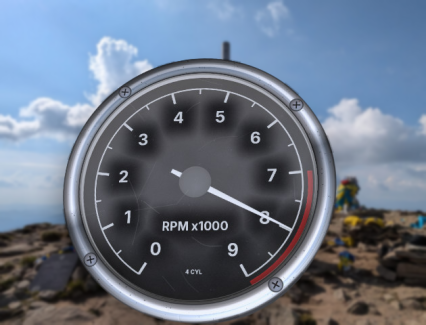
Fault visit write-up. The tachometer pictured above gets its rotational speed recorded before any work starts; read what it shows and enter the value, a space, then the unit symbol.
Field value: 8000 rpm
